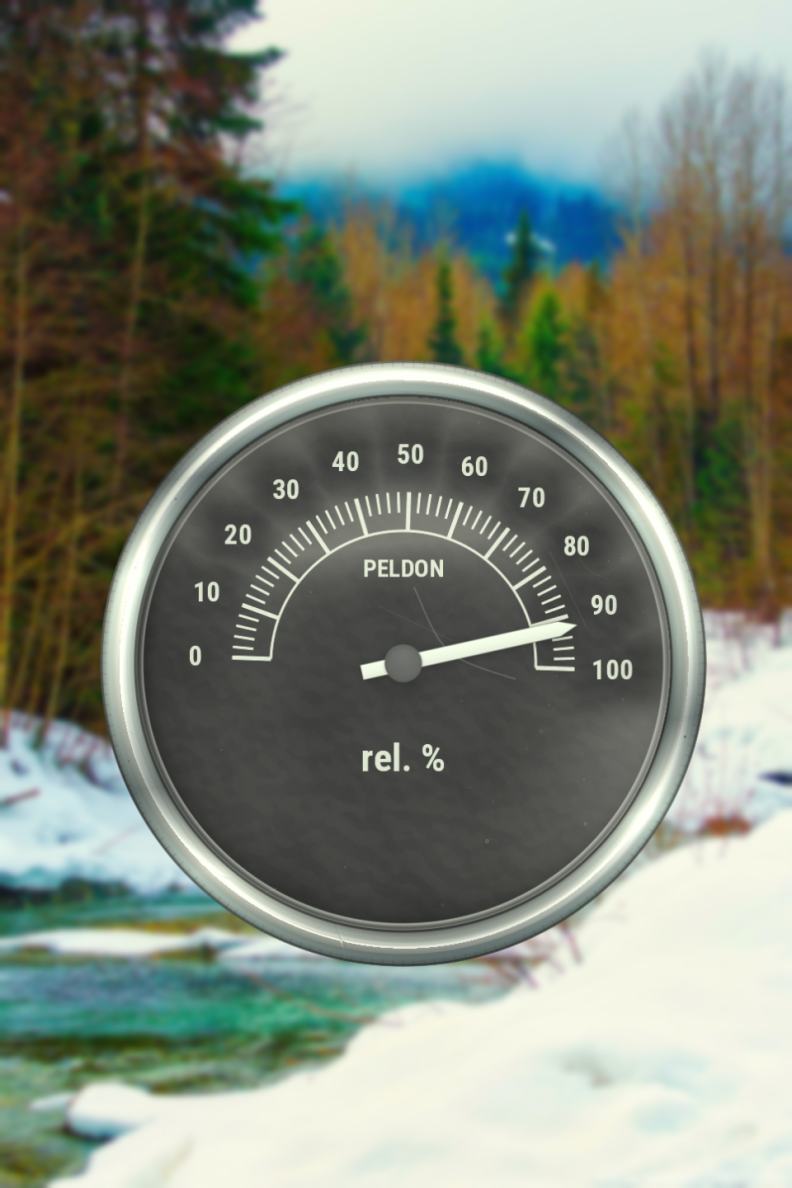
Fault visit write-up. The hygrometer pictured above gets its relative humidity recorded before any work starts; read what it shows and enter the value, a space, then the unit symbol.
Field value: 92 %
